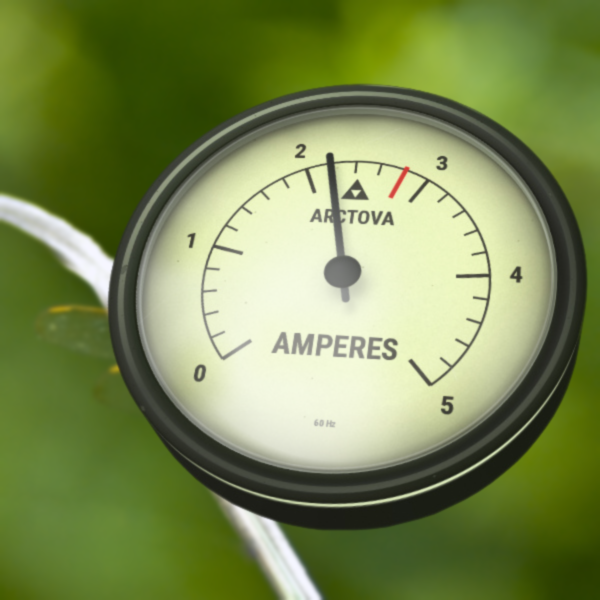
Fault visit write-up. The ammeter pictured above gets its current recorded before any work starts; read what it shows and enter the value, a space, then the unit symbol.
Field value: 2.2 A
